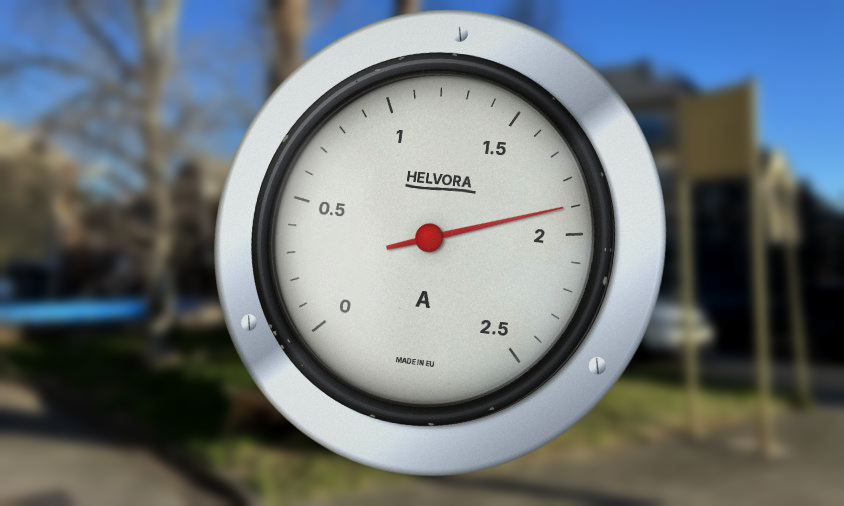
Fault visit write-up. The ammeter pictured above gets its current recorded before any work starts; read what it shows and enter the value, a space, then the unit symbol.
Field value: 1.9 A
